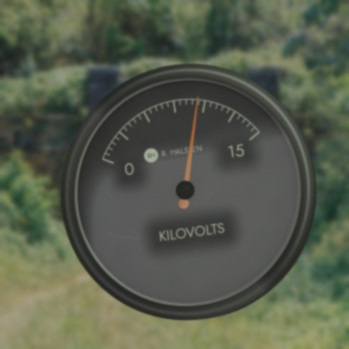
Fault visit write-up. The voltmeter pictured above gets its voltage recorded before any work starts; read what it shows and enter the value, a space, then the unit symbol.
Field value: 9.5 kV
